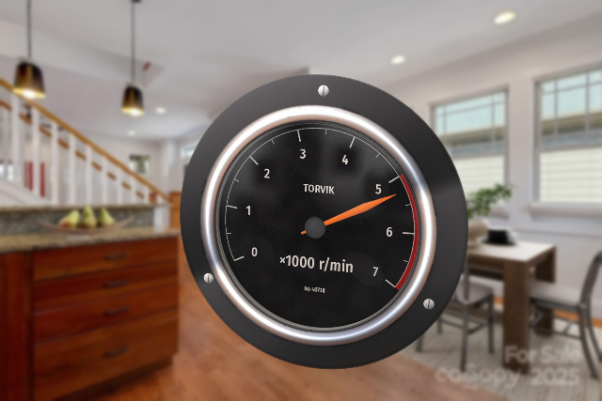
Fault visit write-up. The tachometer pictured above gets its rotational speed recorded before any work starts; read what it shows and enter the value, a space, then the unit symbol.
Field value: 5250 rpm
